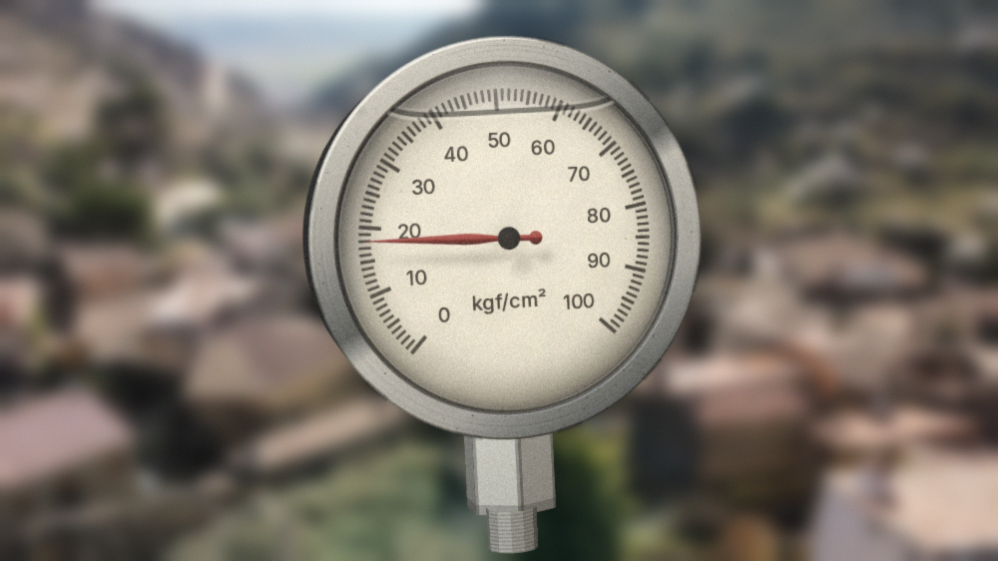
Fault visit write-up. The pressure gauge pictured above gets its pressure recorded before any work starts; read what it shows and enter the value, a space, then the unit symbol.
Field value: 18 kg/cm²
